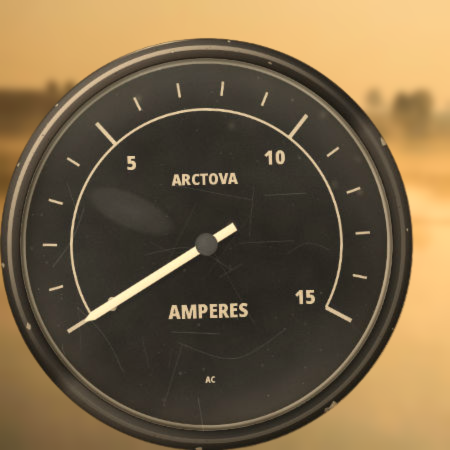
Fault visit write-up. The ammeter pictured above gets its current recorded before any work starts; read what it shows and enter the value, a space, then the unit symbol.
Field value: 0 A
